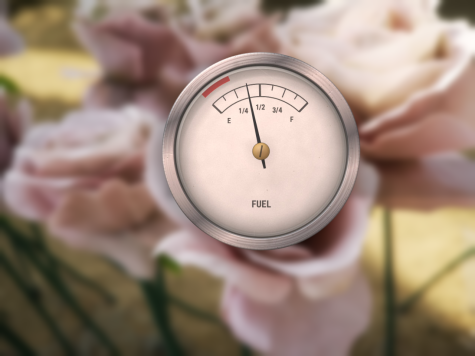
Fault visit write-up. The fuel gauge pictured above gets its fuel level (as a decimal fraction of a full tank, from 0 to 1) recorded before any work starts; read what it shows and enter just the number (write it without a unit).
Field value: 0.375
